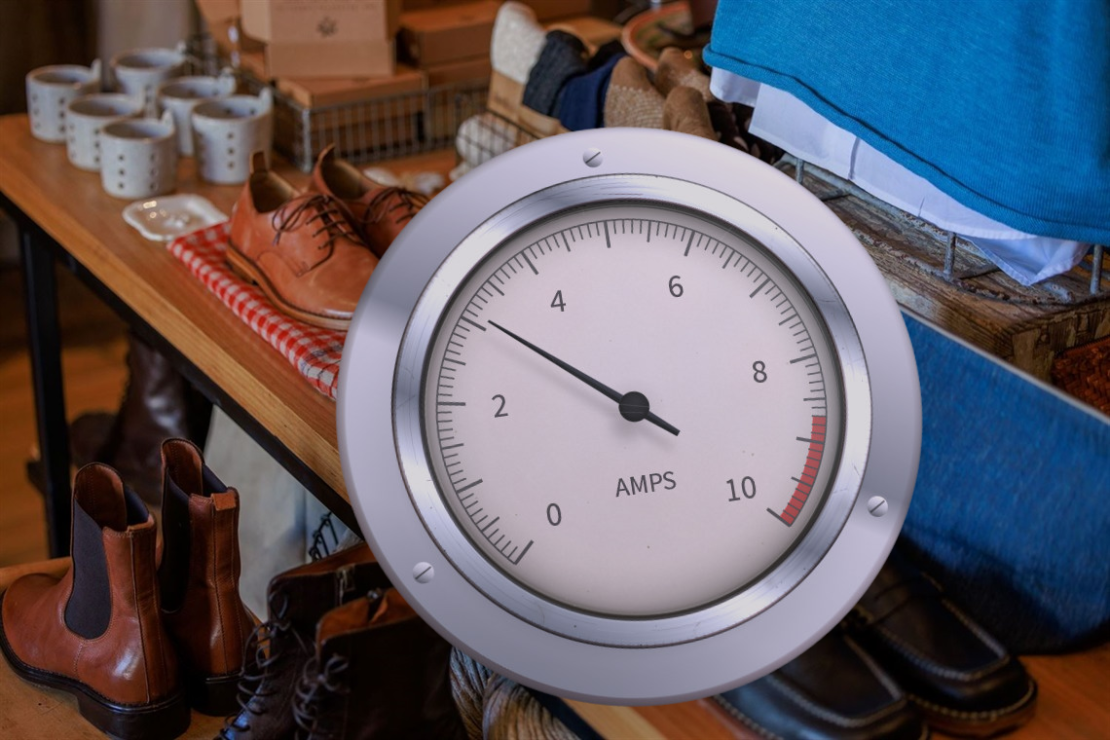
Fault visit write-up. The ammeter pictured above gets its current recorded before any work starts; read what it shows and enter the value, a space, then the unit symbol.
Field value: 3.1 A
